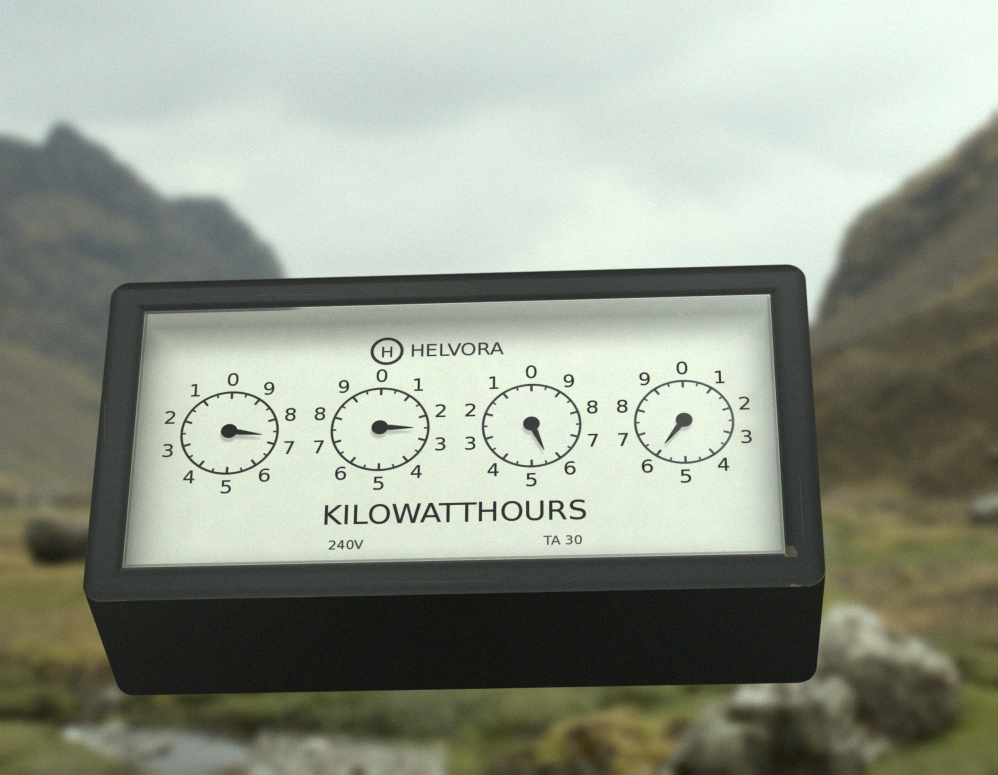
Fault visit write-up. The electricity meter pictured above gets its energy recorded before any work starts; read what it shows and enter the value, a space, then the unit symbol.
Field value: 7256 kWh
